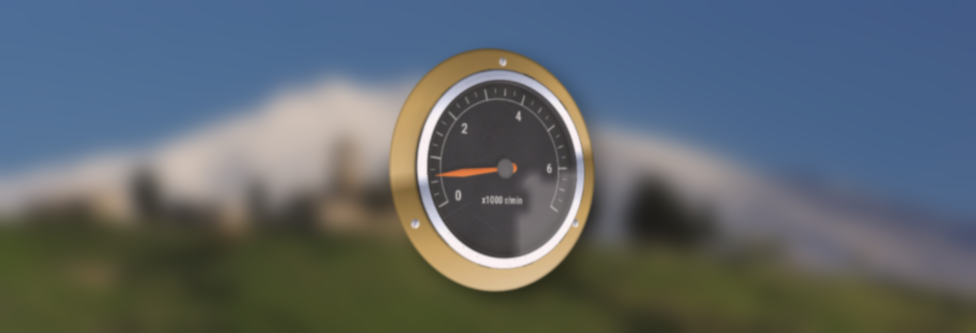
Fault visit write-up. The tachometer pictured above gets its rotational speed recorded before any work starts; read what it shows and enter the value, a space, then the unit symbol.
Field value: 625 rpm
